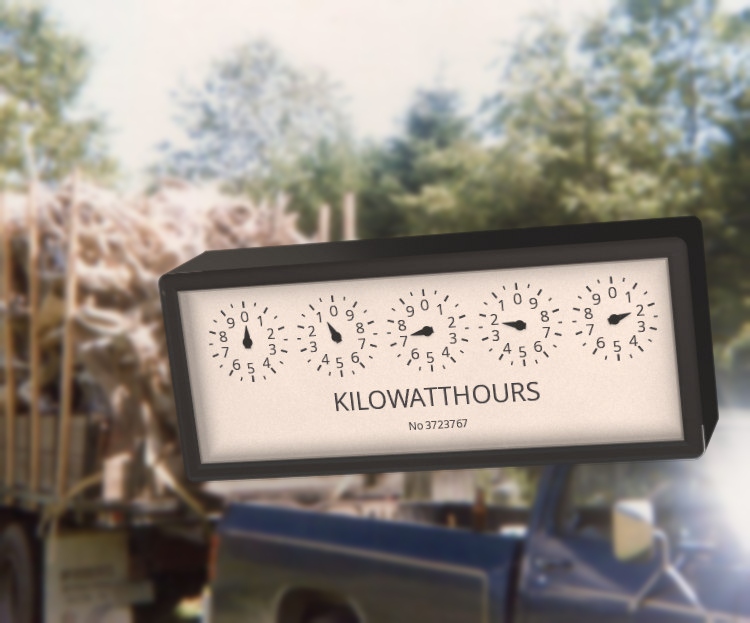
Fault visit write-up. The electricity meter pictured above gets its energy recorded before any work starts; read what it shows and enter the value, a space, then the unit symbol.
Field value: 722 kWh
